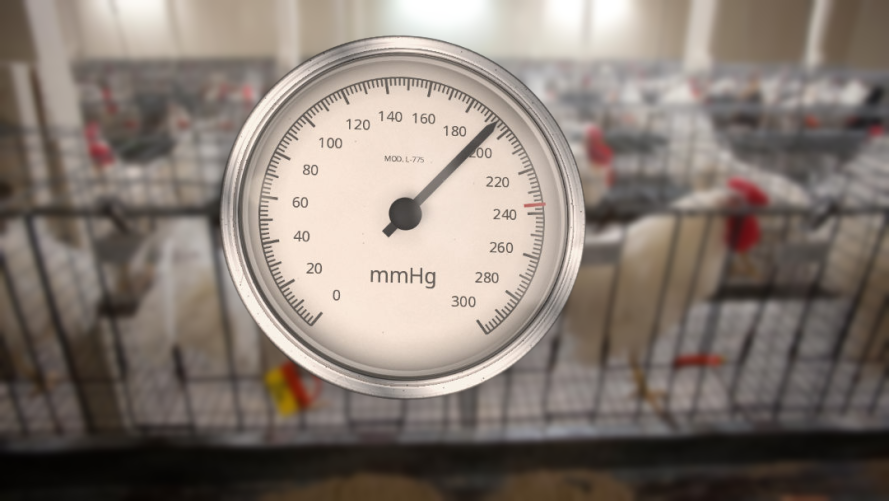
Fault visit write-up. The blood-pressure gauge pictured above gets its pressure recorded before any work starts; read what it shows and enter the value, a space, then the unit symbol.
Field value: 194 mmHg
